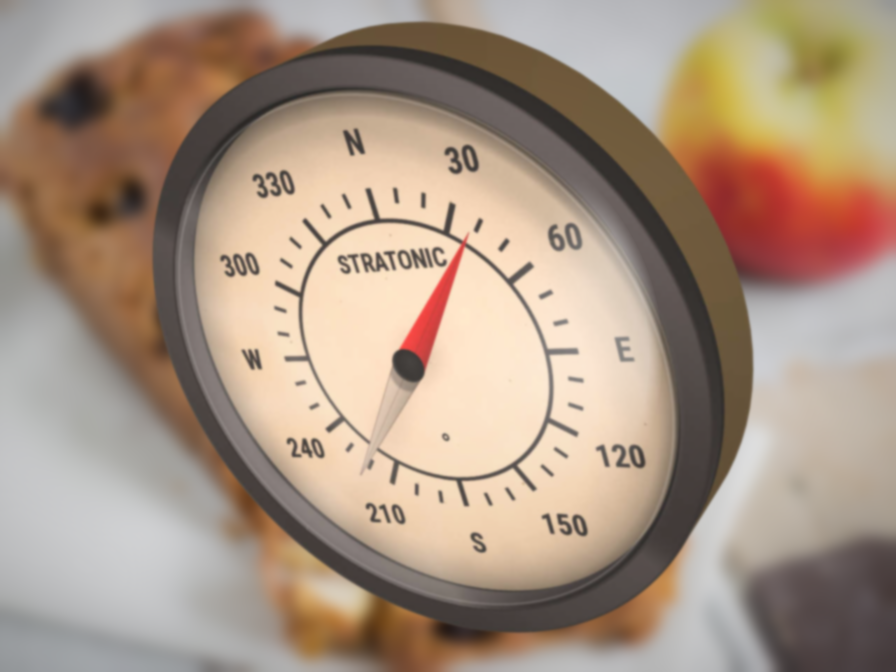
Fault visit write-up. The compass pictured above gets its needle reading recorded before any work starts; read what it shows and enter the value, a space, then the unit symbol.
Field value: 40 °
